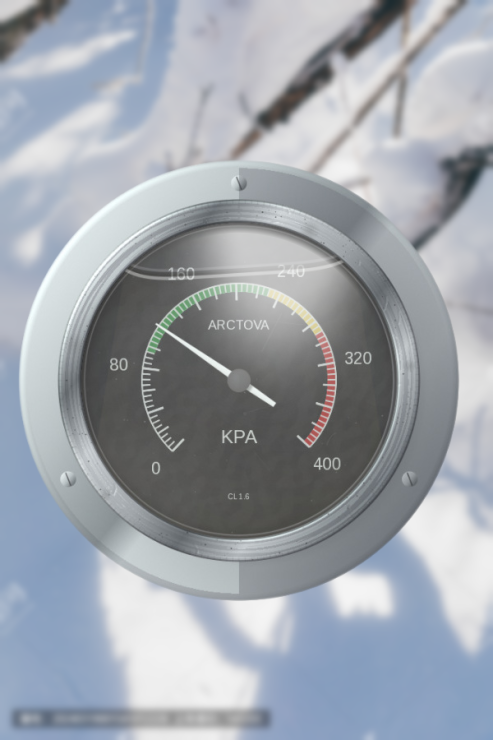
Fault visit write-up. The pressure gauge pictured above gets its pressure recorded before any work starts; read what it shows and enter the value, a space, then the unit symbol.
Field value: 120 kPa
